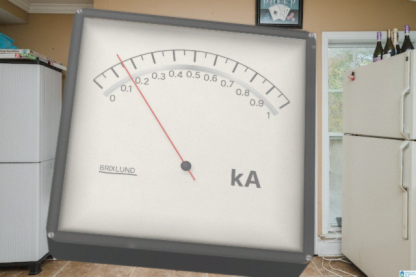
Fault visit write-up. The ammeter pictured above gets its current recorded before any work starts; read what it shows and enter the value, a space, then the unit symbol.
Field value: 0.15 kA
